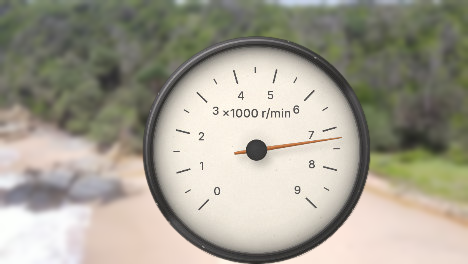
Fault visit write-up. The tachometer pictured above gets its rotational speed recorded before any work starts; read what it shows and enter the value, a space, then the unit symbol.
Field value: 7250 rpm
